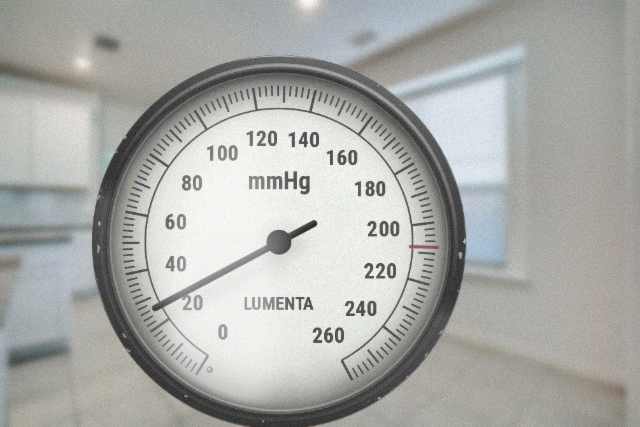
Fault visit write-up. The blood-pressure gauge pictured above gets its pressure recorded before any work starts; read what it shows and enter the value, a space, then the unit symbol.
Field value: 26 mmHg
